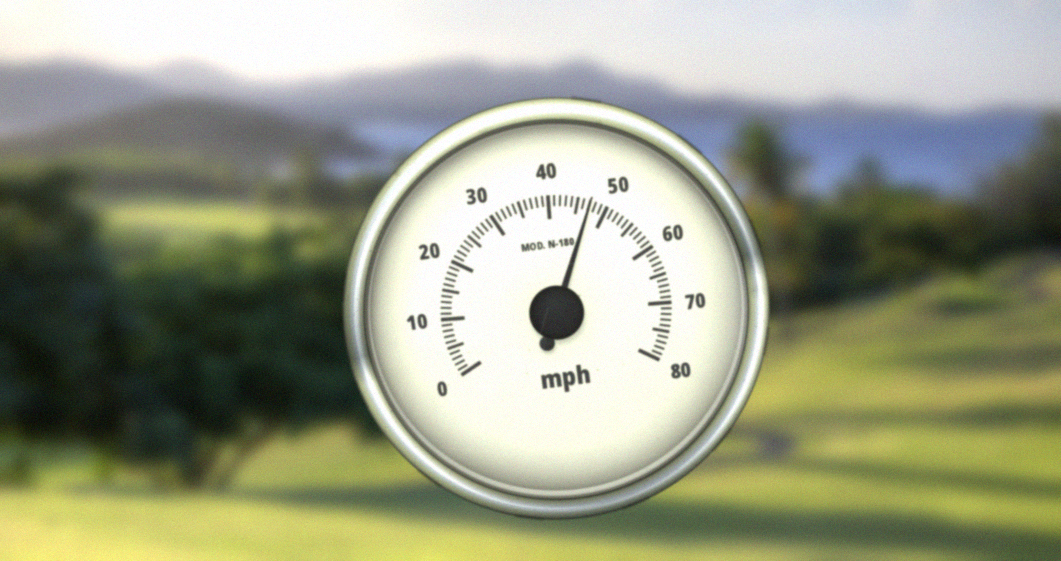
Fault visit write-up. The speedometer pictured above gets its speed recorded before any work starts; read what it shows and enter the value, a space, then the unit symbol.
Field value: 47 mph
